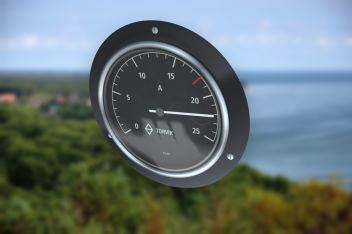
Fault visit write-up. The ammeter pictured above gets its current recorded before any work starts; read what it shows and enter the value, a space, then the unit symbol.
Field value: 22 A
